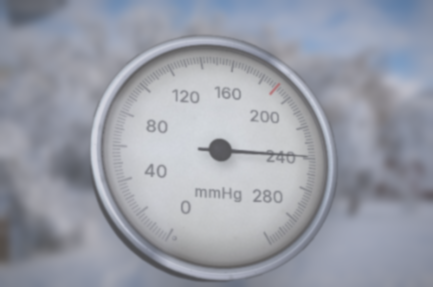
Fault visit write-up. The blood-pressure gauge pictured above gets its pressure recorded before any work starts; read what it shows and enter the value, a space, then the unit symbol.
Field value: 240 mmHg
